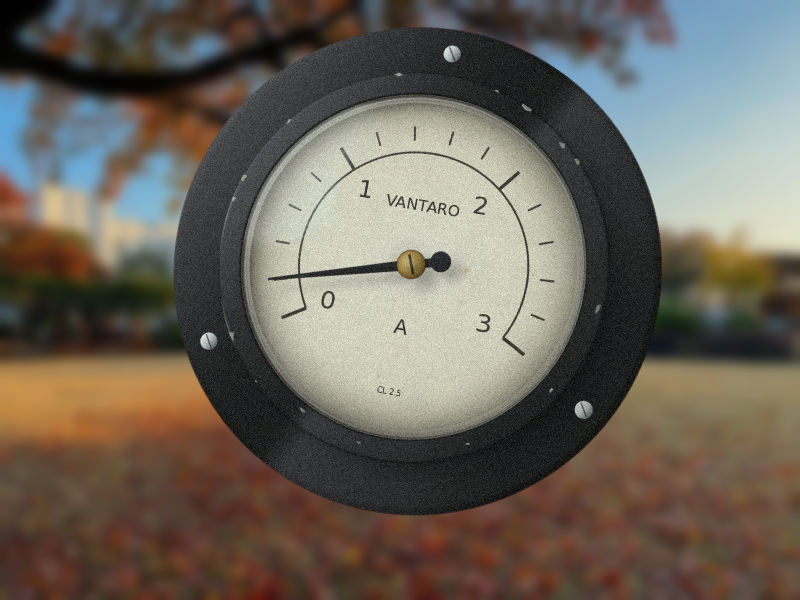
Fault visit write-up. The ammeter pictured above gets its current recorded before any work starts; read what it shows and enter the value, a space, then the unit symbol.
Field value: 0.2 A
